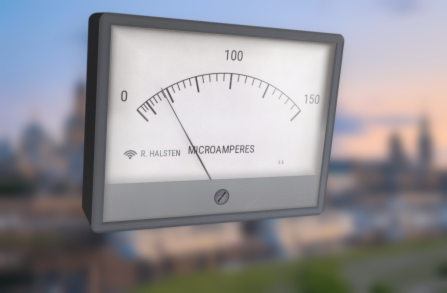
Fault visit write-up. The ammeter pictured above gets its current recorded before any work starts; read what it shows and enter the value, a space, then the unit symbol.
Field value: 45 µA
